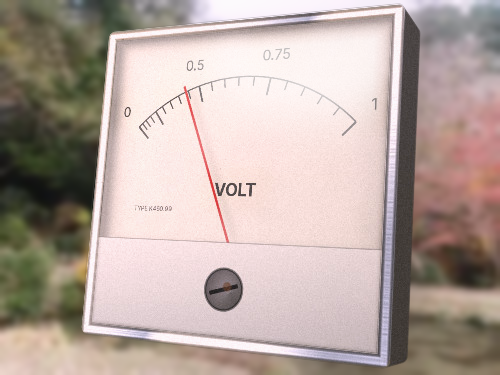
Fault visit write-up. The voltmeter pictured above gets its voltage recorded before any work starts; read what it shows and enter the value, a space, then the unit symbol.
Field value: 0.45 V
